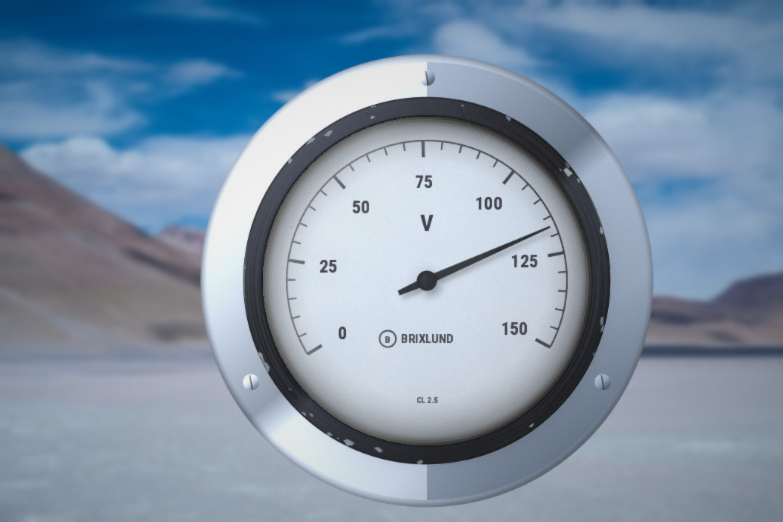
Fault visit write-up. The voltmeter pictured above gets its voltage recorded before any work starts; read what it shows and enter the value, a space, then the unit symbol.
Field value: 117.5 V
